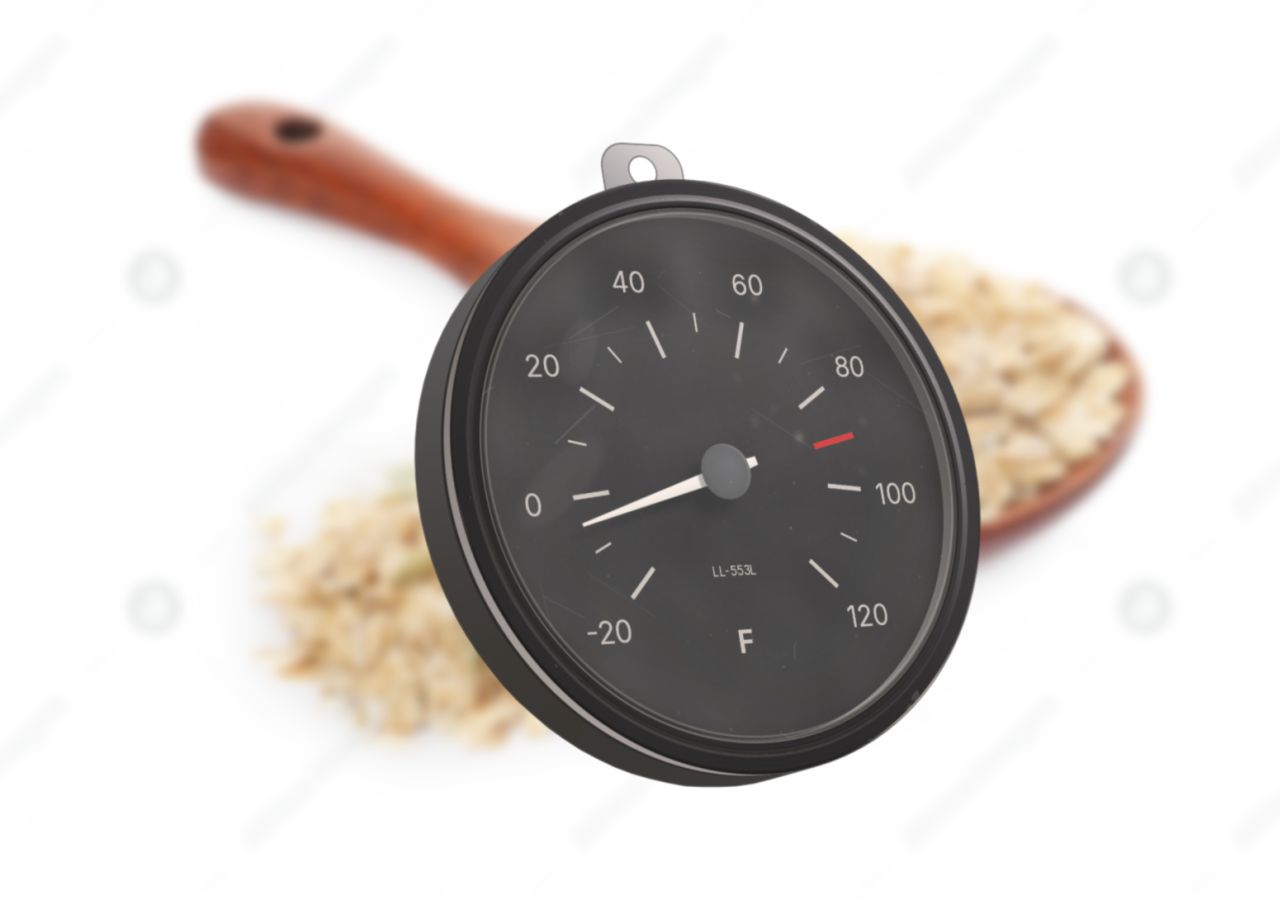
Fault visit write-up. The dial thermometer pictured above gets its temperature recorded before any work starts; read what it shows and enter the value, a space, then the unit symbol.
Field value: -5 °F
